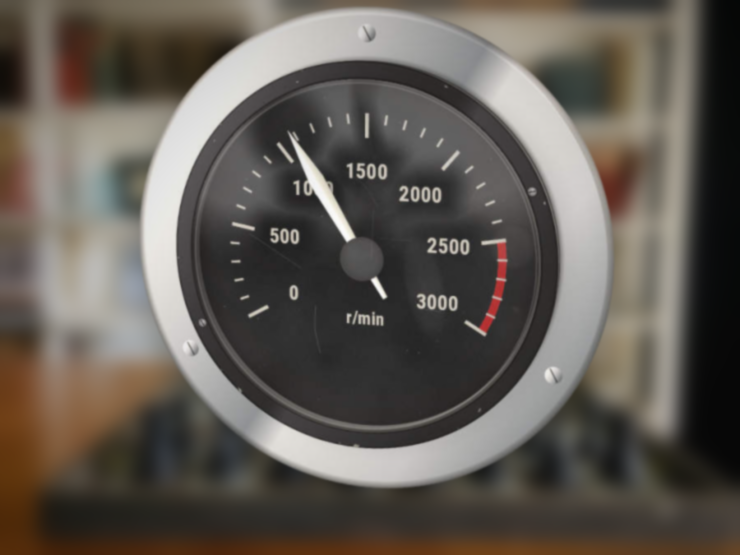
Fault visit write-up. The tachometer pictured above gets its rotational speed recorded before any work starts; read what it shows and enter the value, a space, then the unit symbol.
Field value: 1100 rpm
